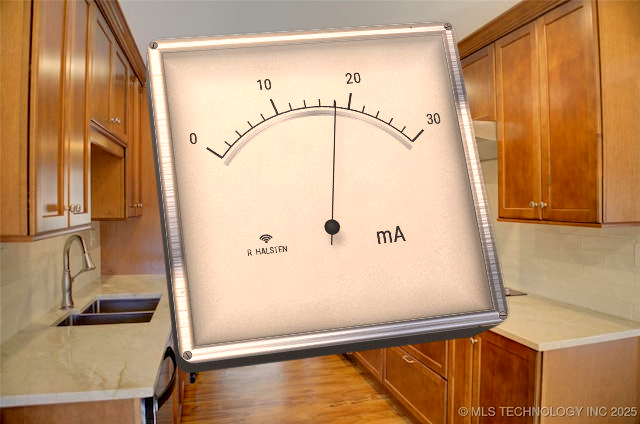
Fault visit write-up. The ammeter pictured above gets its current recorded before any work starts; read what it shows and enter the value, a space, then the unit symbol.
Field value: 18 mA
